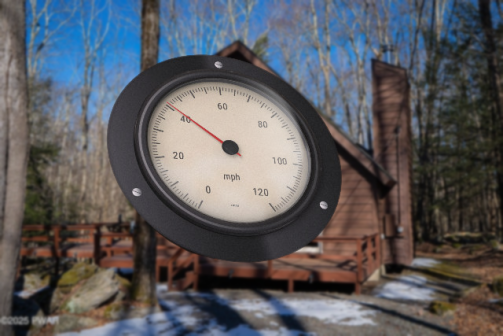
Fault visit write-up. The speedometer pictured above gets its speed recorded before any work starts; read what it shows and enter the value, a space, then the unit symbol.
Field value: 40 mph
